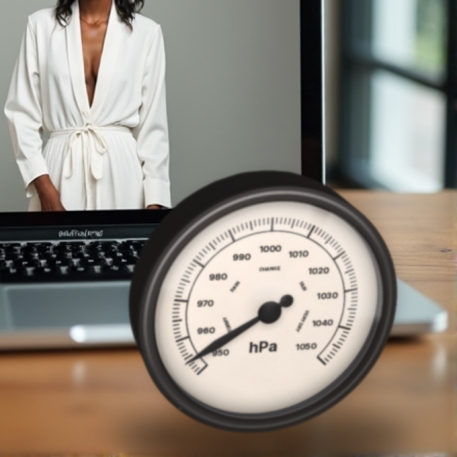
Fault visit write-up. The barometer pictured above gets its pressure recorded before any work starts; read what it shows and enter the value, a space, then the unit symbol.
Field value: 955 hPa
